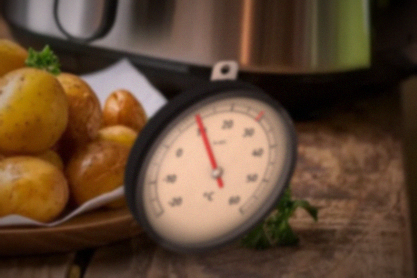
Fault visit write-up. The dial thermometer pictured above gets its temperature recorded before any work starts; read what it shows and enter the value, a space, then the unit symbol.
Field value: 10 °C
